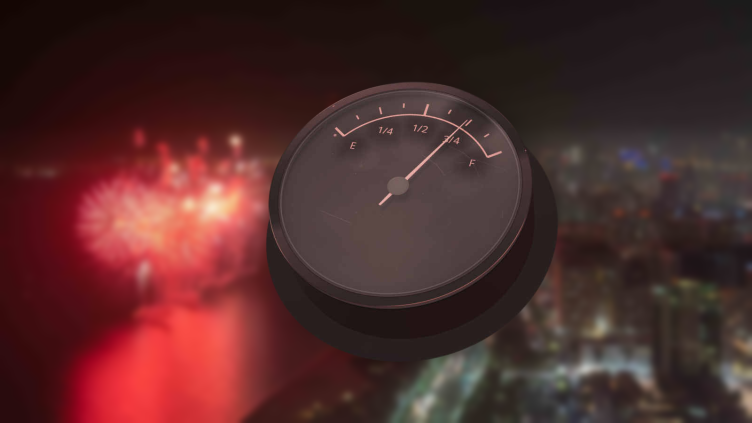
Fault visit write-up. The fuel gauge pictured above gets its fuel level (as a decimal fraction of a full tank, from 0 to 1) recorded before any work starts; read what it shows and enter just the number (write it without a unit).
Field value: 0.75
